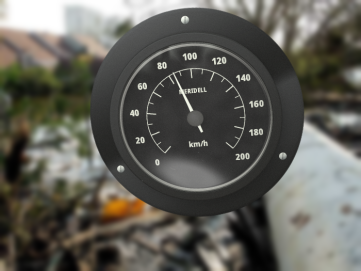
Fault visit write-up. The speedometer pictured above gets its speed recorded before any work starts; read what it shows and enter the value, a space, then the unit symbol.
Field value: 85 km/h
